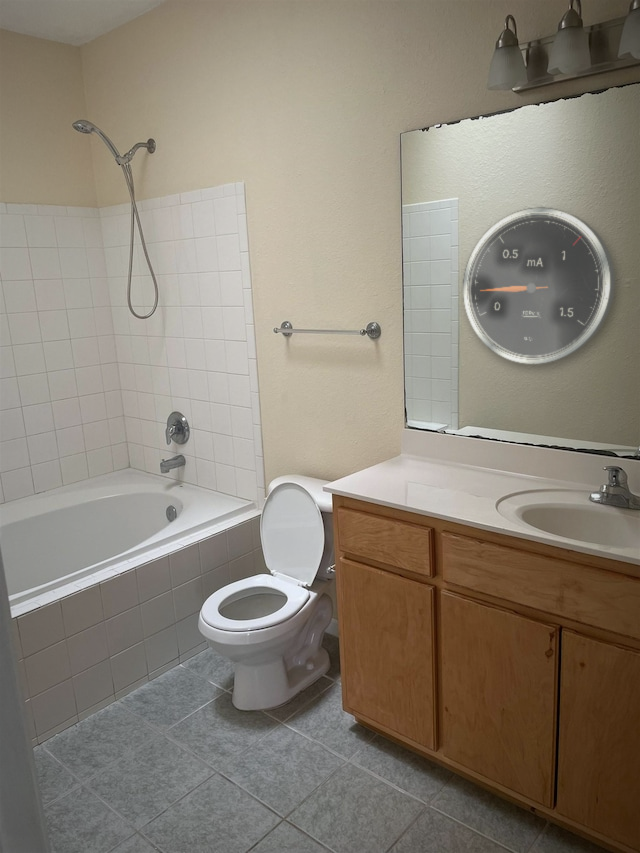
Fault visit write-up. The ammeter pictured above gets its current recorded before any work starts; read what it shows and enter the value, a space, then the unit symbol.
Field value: 0.15 mA
